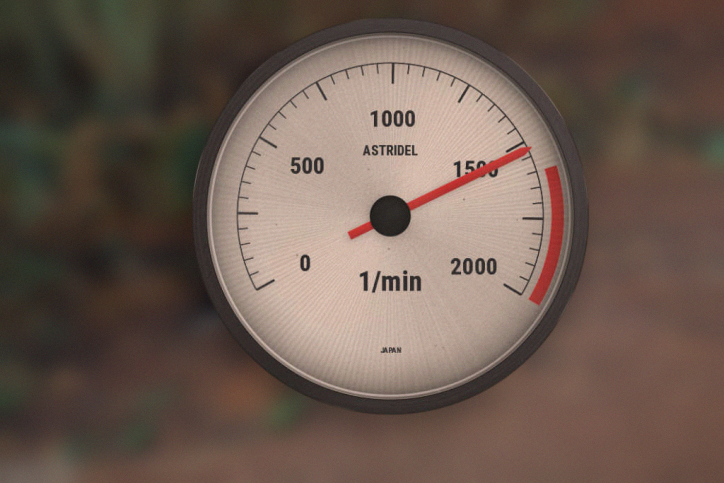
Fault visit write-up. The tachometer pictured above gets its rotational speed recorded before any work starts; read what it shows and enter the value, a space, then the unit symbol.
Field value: 1525 rpm
